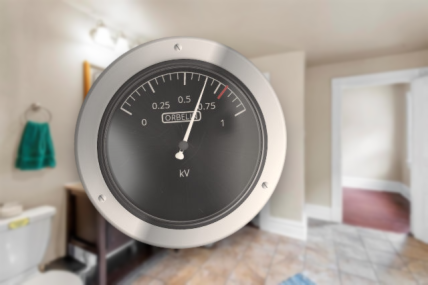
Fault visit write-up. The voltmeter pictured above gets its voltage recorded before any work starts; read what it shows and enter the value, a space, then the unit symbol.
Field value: 0.65 kV
